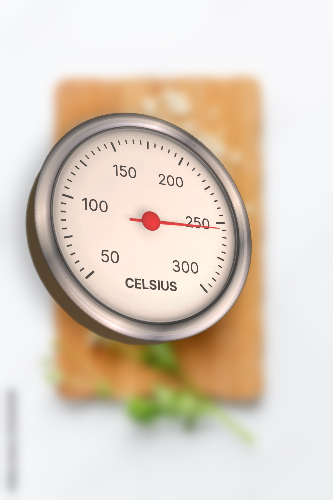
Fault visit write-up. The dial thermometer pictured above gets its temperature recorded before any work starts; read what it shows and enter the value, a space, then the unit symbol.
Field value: 255 °C
